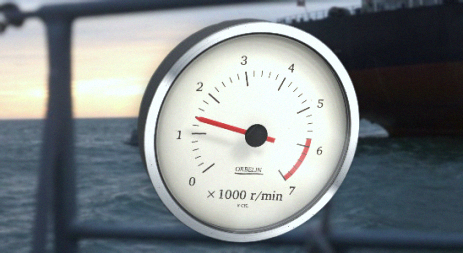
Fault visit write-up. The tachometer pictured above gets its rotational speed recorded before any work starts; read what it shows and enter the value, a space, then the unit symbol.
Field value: 1400 rpm
